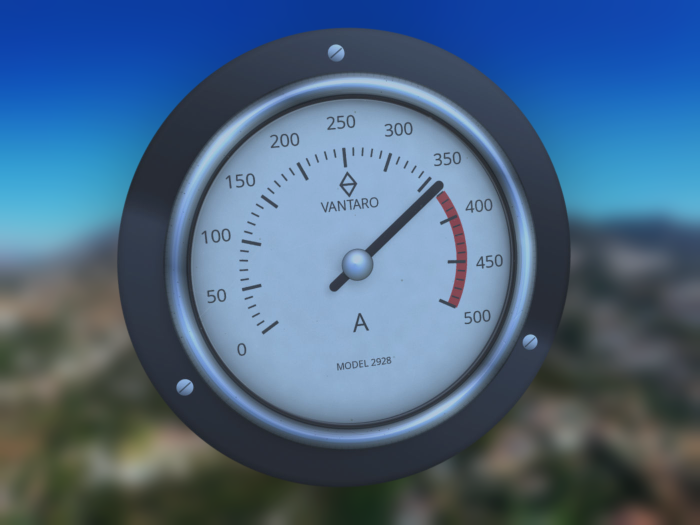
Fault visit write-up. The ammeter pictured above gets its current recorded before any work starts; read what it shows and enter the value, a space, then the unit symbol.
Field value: 360 A
